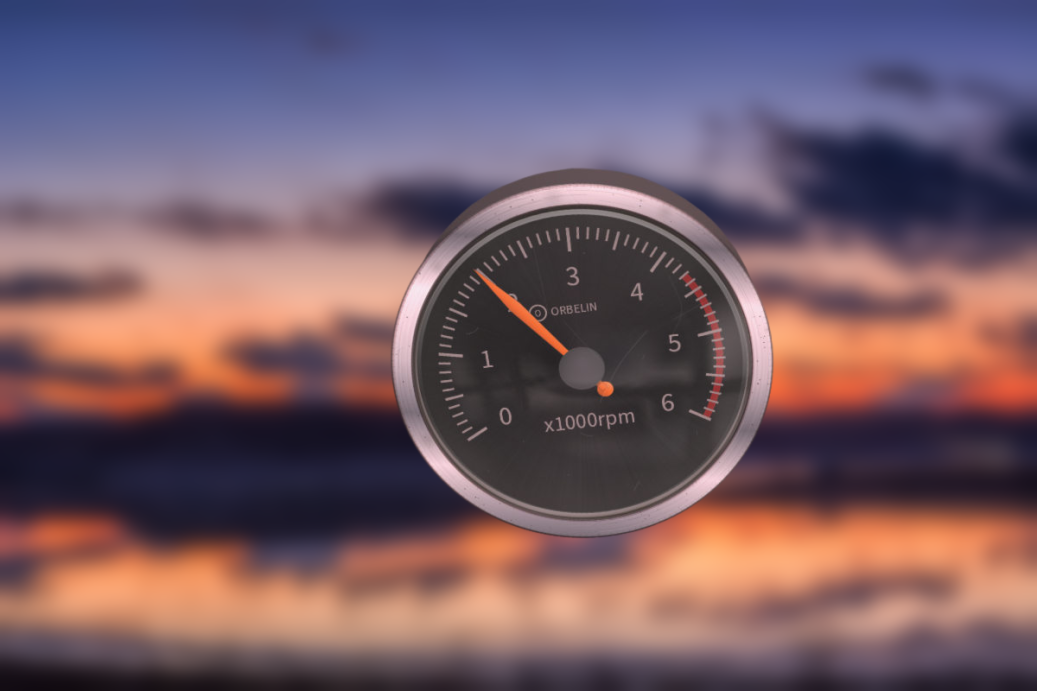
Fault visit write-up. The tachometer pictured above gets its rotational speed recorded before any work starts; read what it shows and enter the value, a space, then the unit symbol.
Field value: 2000 rpm
